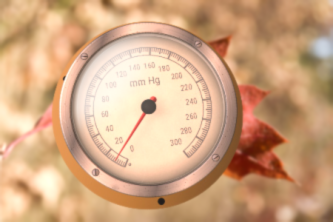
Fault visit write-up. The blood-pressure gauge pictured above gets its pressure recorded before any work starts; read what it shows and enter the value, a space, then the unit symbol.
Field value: 10 mmHg
